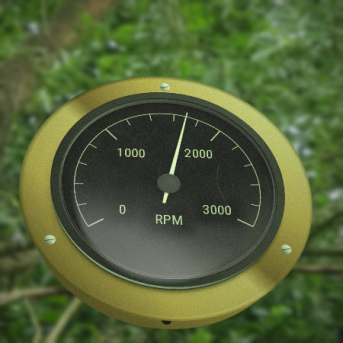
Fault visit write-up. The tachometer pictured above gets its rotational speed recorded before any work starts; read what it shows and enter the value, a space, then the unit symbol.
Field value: 1700 rpm
